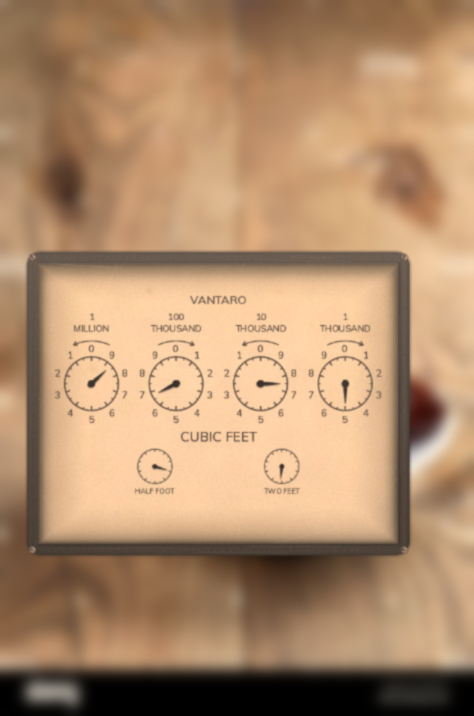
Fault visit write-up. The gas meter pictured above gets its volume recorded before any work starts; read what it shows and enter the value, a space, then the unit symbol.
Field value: 867500 ft³
